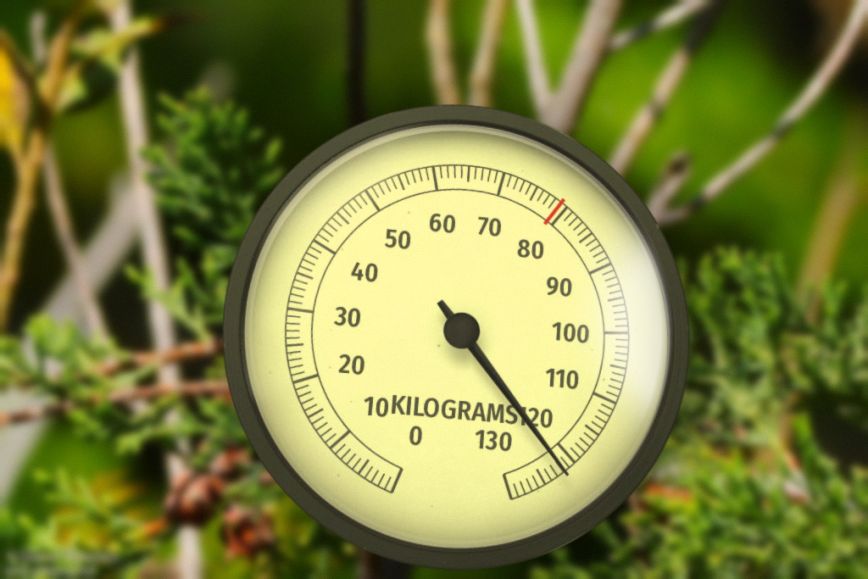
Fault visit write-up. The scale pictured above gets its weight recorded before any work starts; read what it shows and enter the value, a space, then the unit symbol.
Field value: 122 kg
